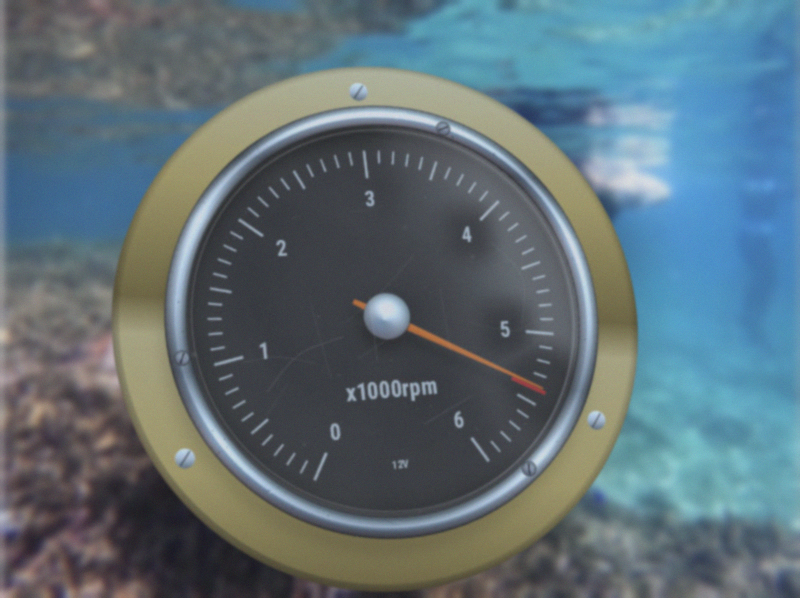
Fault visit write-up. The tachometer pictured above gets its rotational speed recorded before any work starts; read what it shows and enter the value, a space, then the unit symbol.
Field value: 5400 rpm
